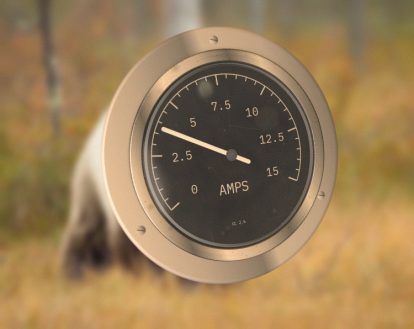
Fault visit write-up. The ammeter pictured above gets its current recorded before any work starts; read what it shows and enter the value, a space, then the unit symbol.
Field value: 3.75 A
